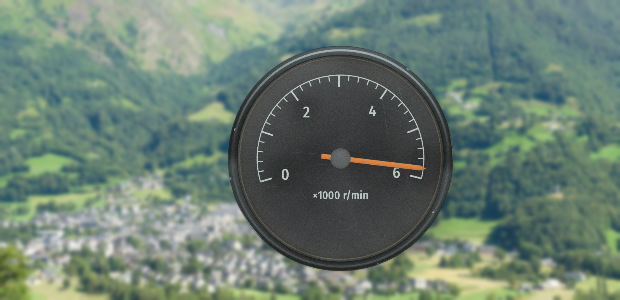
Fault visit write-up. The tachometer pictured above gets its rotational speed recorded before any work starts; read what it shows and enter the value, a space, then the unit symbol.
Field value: 5800 rpm
